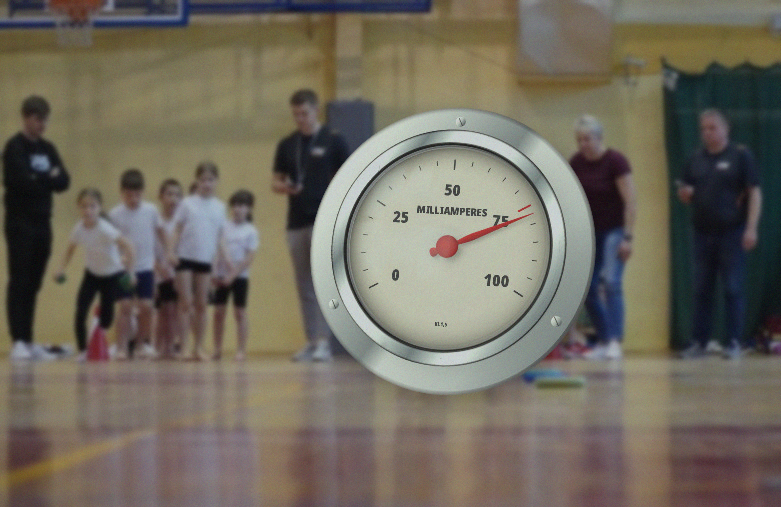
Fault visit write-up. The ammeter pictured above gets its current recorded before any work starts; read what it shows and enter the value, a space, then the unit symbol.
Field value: 77.5 mA
